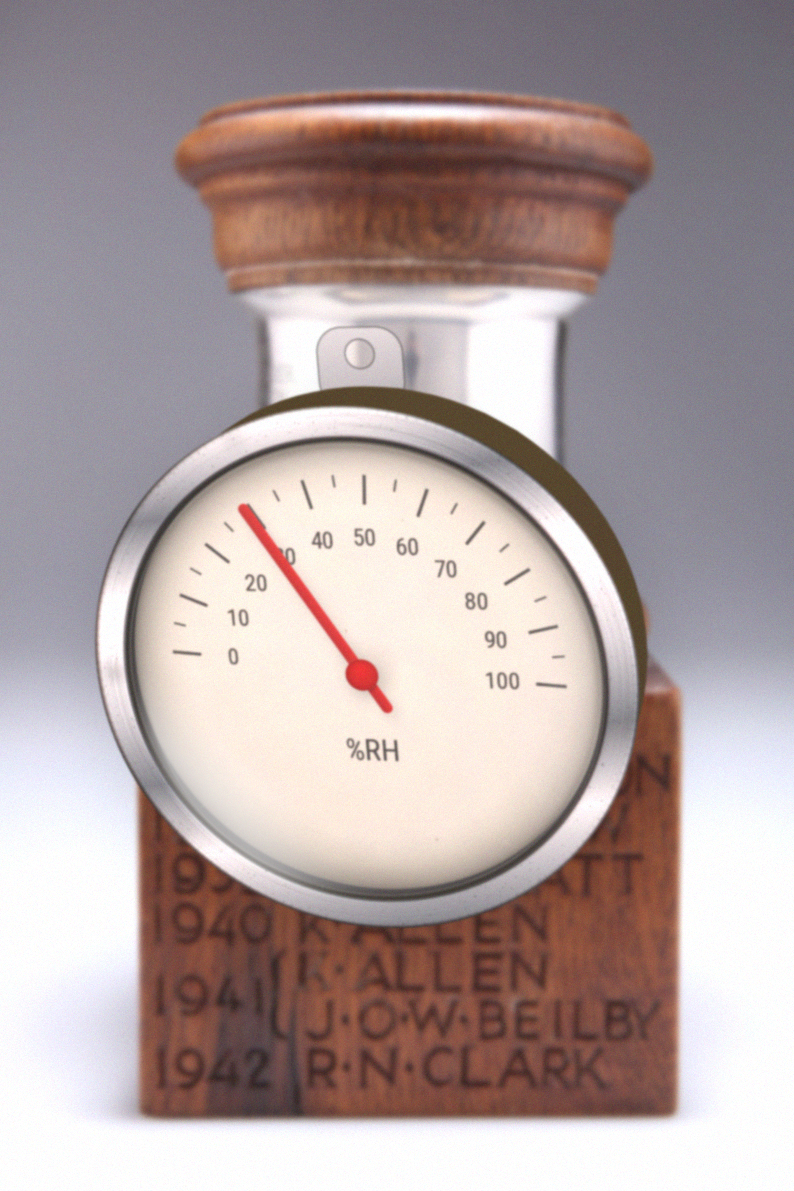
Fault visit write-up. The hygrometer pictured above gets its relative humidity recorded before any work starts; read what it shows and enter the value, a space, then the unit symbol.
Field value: 30 %
